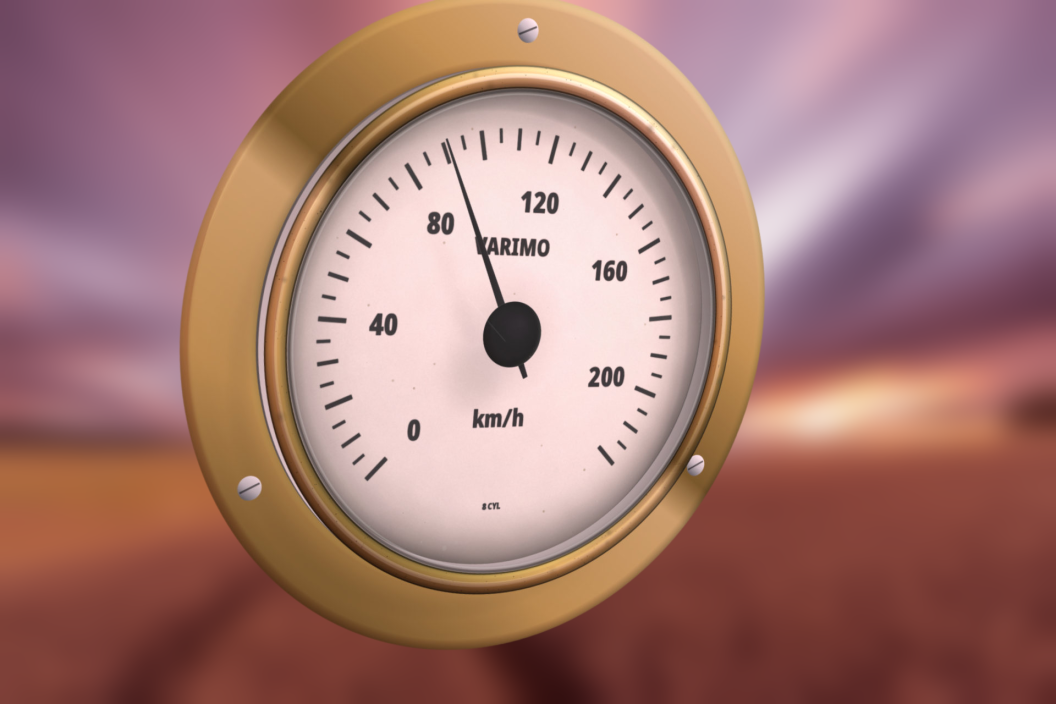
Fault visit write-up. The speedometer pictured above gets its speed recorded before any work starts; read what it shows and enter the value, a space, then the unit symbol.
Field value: 90 km/h
